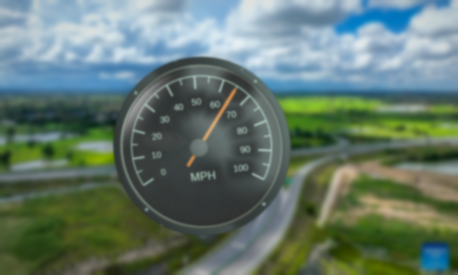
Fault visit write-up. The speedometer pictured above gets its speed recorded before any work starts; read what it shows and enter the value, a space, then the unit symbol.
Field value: 65 mph
